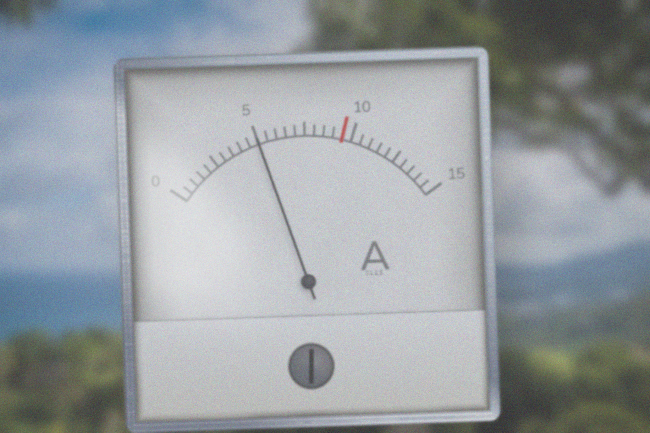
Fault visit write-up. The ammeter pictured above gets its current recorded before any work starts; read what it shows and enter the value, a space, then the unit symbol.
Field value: 5 A
